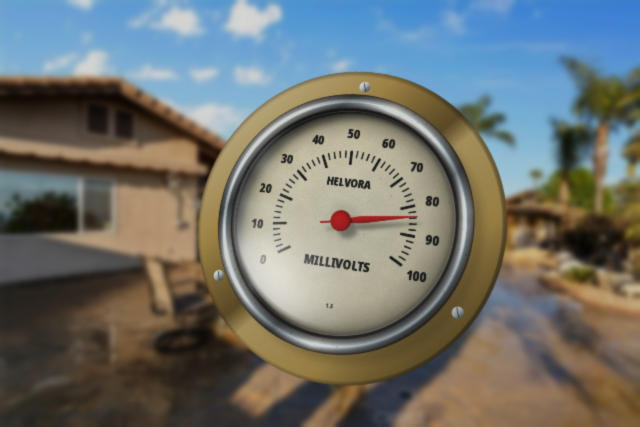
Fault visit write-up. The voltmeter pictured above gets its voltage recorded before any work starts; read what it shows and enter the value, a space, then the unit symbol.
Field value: 84 mV
